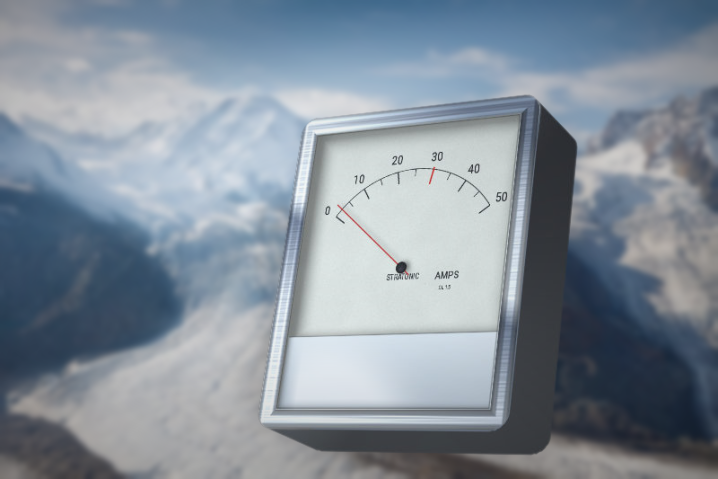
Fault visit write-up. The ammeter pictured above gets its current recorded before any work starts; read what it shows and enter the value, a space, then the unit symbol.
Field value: 2.5 A
